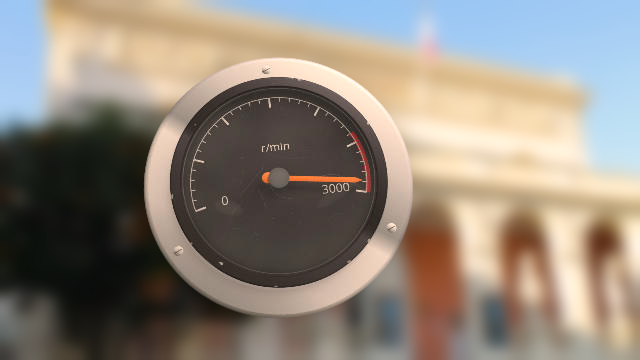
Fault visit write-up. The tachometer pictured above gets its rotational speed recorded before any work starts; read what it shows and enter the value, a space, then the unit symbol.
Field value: 2900 rpm
